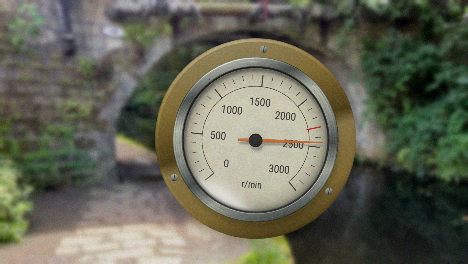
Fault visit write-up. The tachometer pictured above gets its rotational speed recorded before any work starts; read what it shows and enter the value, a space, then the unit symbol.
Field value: 2450 rpm
